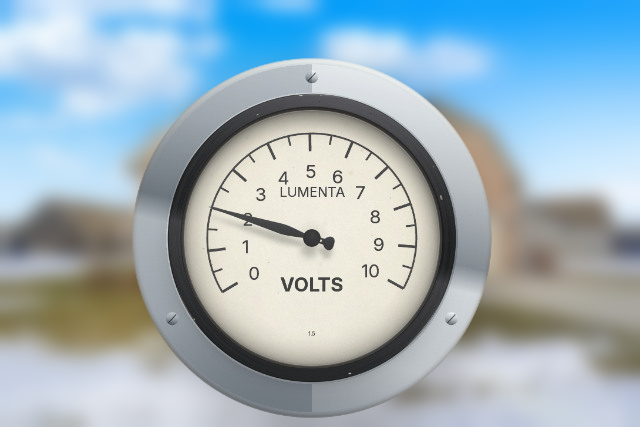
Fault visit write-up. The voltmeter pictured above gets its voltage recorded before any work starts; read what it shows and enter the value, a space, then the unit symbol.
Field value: 2 V
